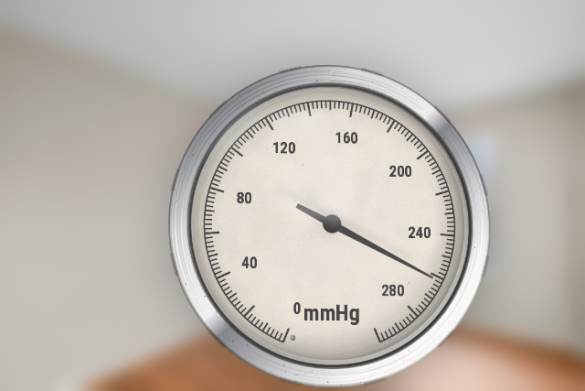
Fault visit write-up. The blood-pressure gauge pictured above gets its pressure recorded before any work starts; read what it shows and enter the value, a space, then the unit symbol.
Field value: 262 mmHg
